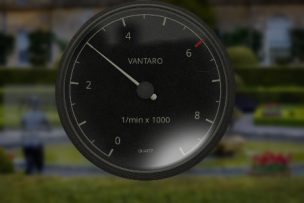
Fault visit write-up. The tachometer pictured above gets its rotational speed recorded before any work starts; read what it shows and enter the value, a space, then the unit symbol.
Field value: 3000 rpm
